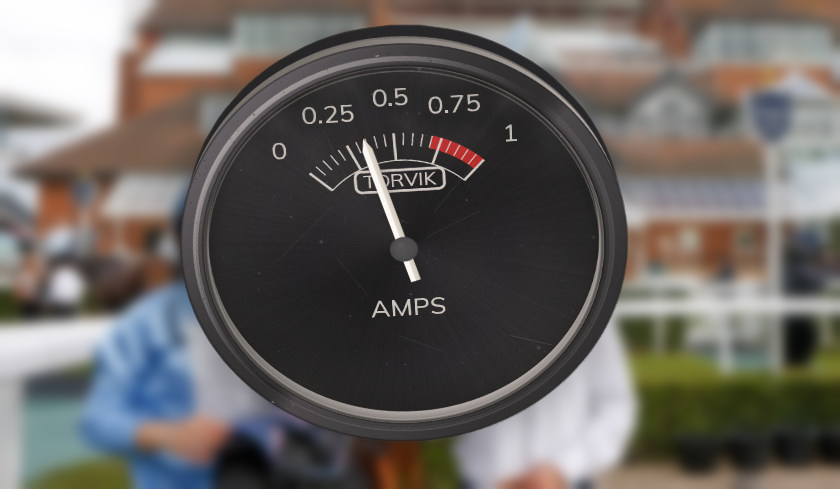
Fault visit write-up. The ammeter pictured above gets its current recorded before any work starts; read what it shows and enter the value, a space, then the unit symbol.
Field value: 0.35 A
